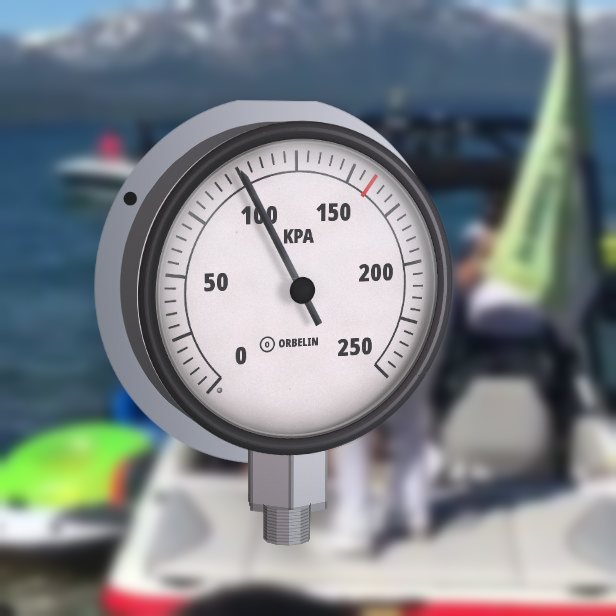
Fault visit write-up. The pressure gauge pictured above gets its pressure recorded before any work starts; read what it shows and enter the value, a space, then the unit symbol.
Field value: 100 kPa
